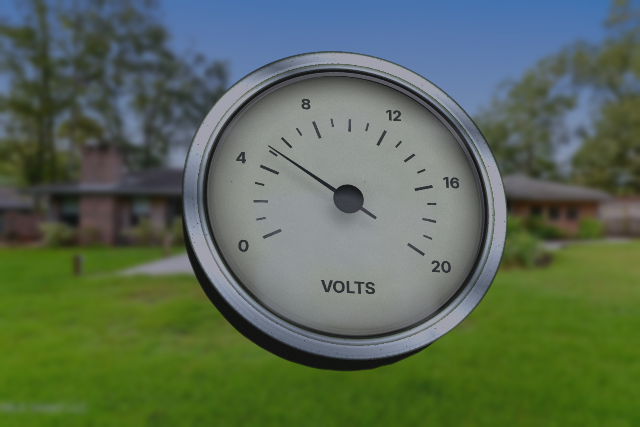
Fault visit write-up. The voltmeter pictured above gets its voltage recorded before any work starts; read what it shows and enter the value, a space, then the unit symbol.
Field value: 5 V
